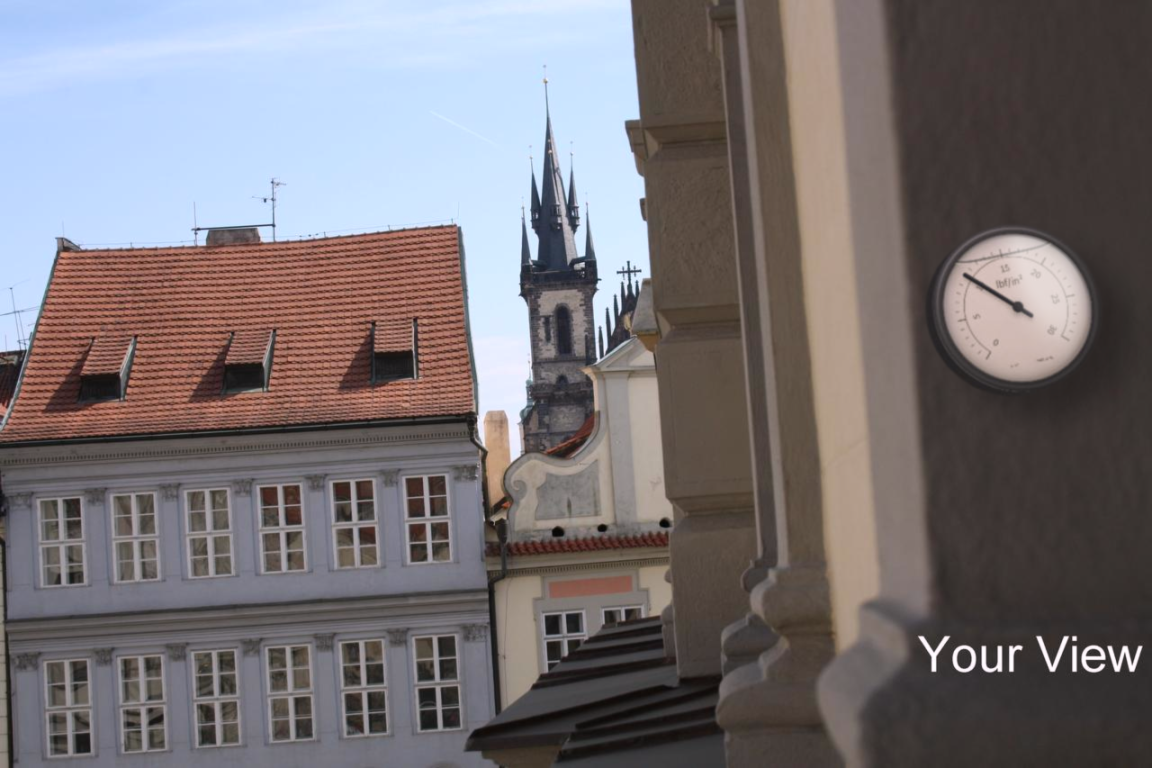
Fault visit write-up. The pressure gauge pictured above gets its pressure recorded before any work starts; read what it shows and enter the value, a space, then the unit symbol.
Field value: 10 psi
